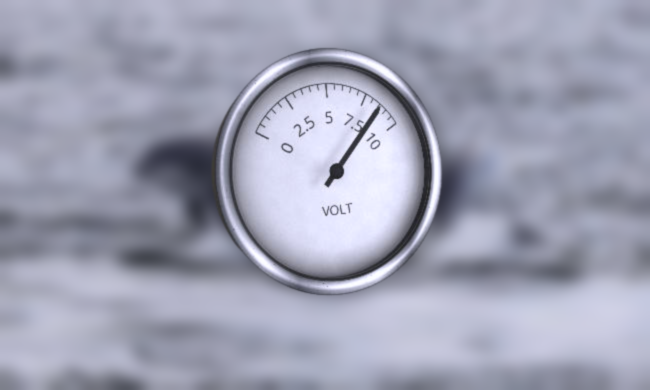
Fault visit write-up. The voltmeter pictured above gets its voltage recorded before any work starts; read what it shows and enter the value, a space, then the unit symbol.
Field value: 8.5 V
